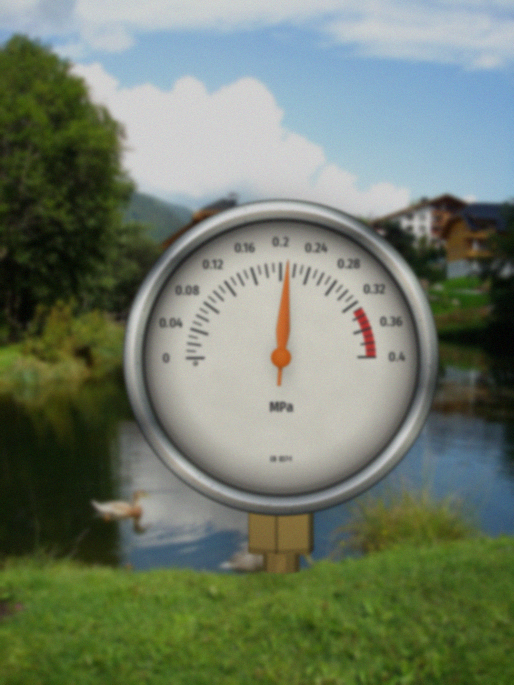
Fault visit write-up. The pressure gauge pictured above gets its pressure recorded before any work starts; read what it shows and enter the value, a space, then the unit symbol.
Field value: 0.21 MPa
